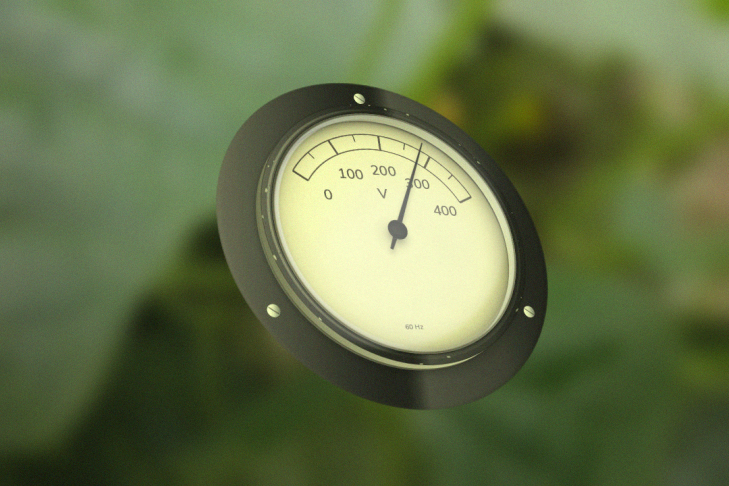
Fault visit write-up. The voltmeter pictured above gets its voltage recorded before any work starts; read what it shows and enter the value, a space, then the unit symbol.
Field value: 275 V
